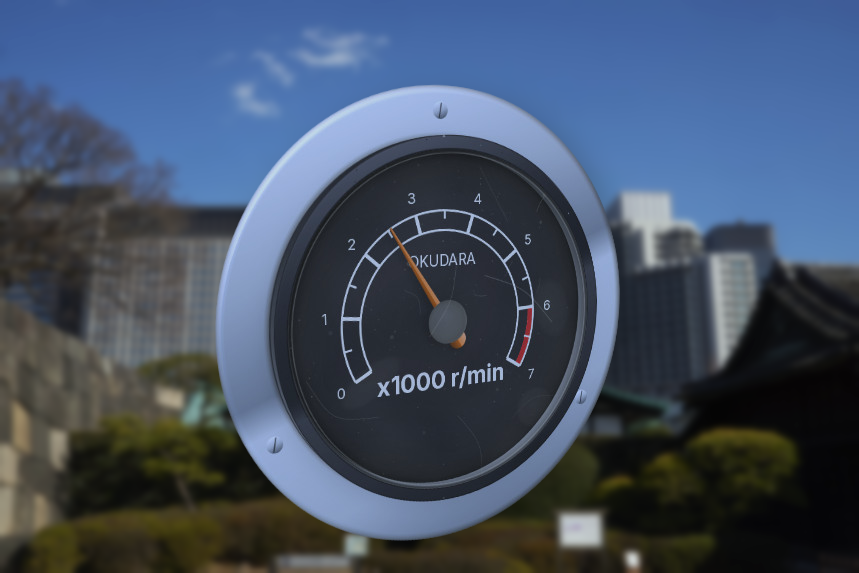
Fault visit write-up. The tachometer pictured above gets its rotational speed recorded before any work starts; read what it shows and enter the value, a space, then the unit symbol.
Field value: 2500 rpm
